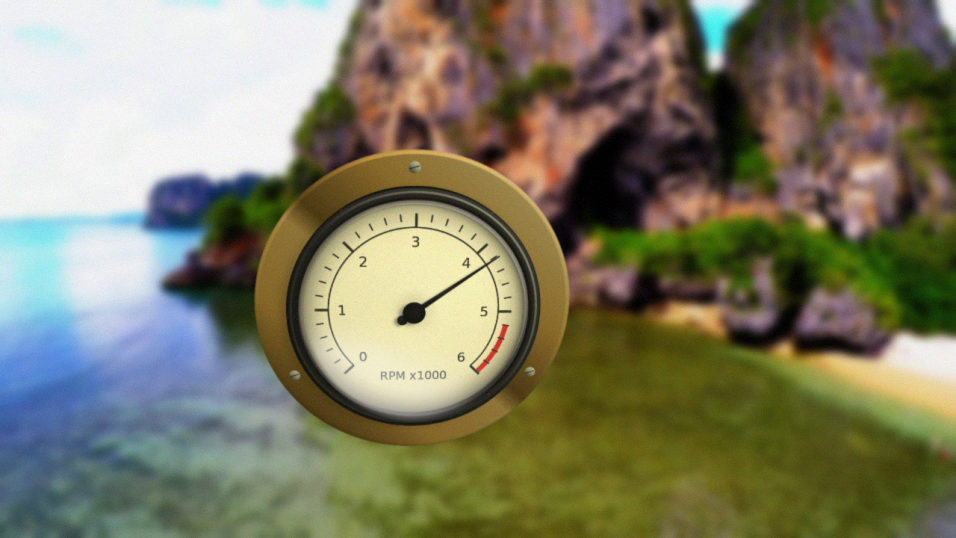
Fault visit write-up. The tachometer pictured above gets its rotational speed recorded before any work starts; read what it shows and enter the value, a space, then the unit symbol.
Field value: 4200 rpm
